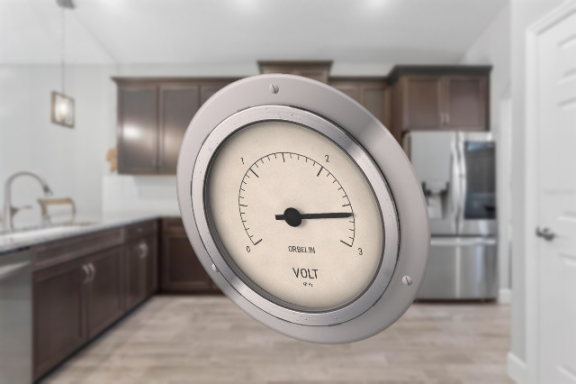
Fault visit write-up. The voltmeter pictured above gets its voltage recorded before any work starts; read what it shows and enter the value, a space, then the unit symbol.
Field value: 2.6 V
